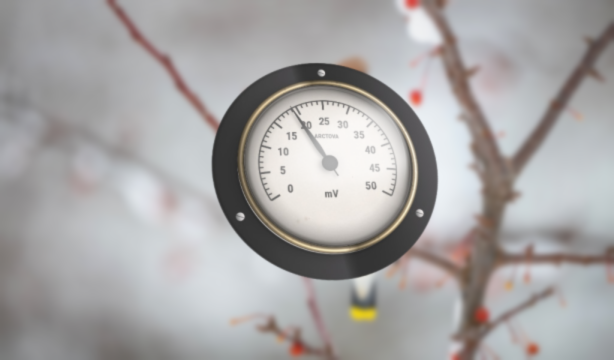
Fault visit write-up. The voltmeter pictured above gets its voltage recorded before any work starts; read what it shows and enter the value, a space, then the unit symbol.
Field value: 19 mV
